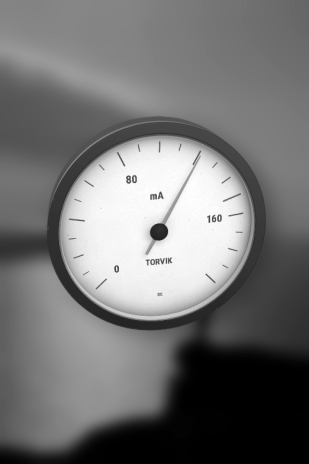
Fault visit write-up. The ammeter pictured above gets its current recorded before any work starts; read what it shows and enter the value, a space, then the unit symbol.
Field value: 120 mA
